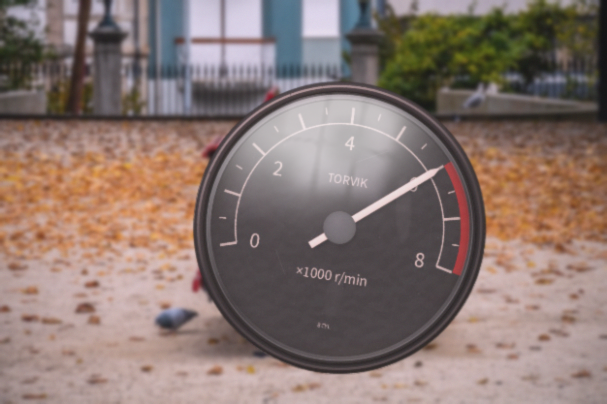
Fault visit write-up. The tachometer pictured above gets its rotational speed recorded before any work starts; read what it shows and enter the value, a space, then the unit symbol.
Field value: 6000 rpm
